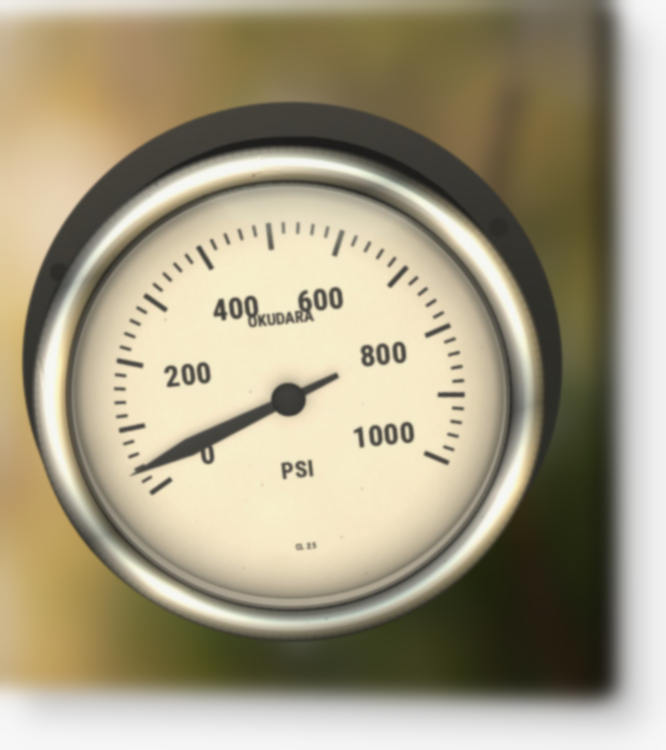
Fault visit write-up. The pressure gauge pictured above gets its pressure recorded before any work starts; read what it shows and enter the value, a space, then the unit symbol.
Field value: 40 psi
